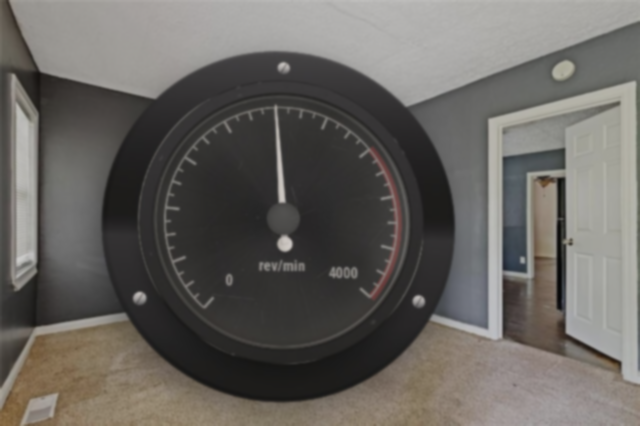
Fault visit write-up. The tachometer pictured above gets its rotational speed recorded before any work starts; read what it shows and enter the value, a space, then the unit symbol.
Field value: 2000 rpm
